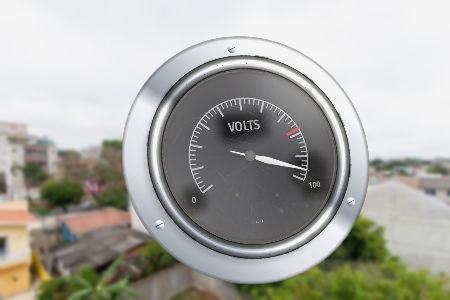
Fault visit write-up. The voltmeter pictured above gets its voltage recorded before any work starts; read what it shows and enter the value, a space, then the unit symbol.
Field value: 96 V
